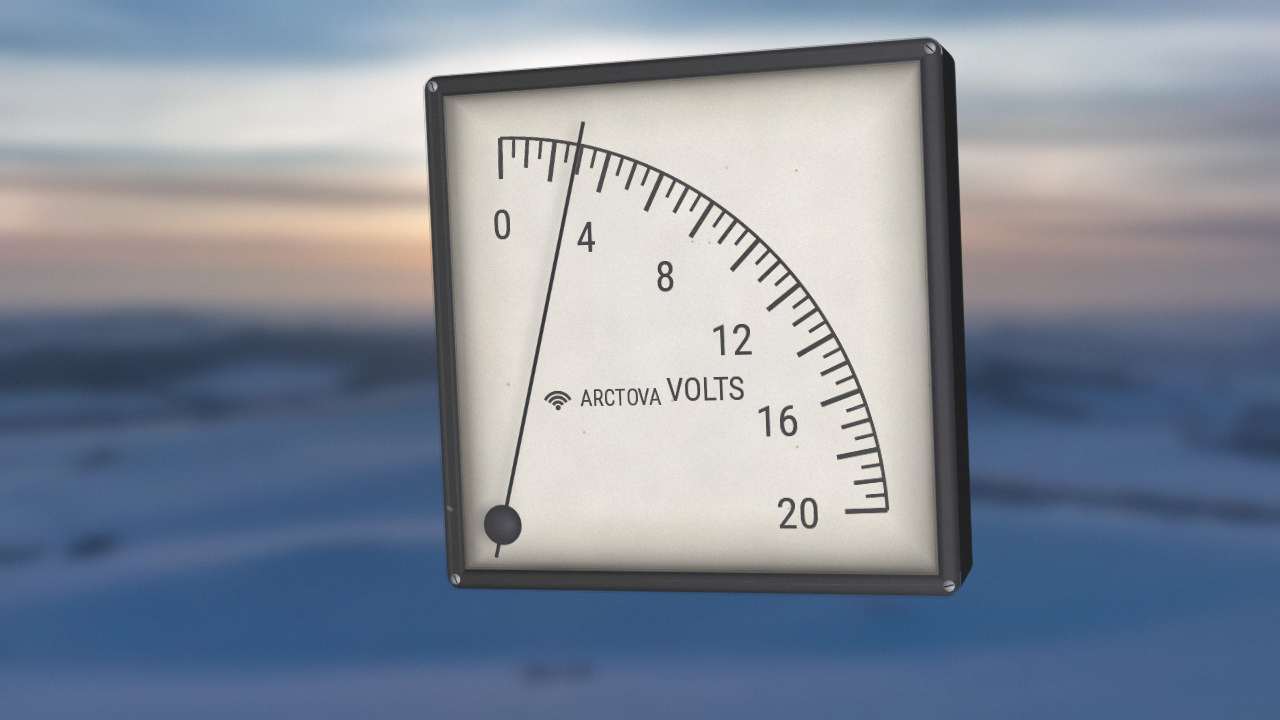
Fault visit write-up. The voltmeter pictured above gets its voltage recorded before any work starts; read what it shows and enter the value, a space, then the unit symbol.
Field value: 3 V
